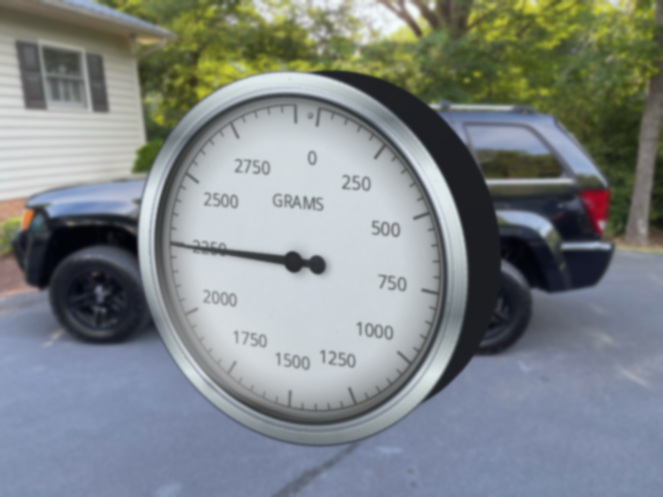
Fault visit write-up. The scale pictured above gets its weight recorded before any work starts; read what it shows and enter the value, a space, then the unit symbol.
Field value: 2250 g
